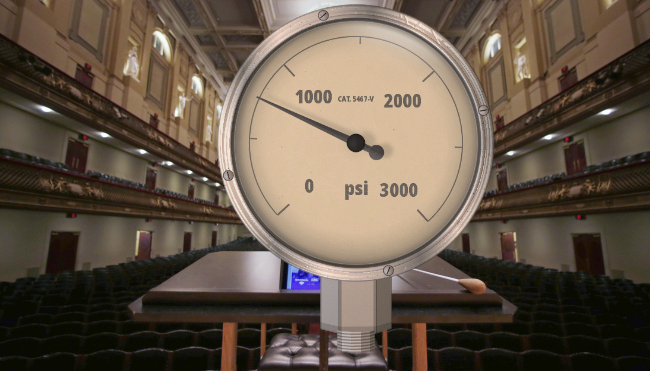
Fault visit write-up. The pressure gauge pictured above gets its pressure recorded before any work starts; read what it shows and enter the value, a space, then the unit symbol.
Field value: 750 psi
